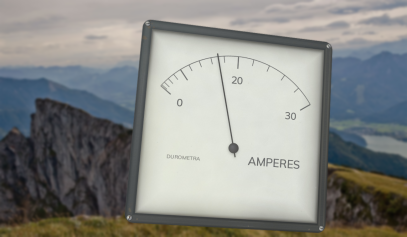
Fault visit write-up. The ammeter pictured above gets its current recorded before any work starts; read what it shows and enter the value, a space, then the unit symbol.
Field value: 17 A
